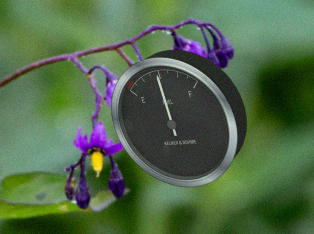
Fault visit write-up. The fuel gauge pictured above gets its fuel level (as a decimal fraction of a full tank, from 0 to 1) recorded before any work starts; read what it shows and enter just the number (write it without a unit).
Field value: 0.5
